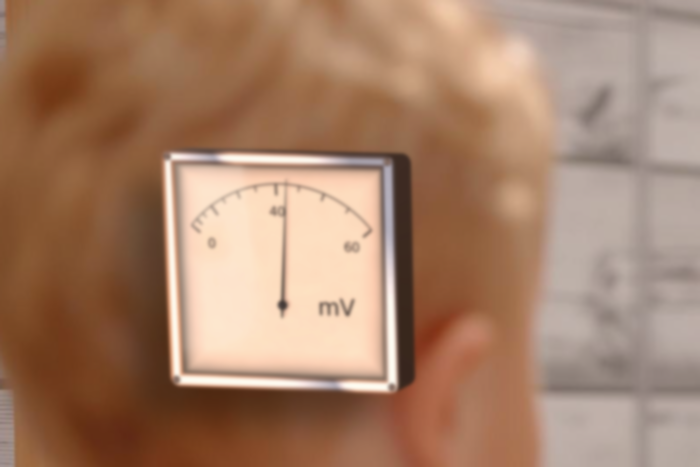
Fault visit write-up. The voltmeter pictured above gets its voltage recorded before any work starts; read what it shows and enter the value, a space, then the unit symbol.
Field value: 42.5 mV
